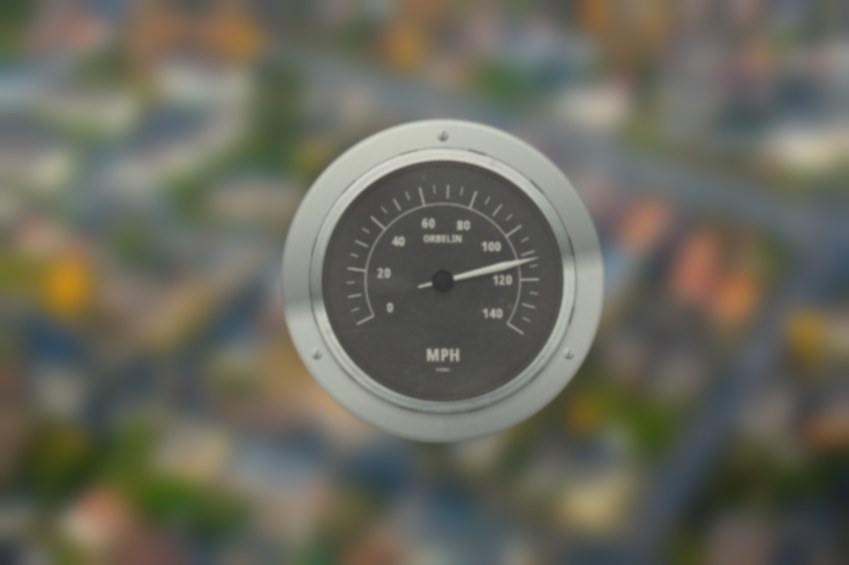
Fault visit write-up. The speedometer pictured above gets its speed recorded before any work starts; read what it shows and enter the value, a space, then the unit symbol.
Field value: 112.5 mph
